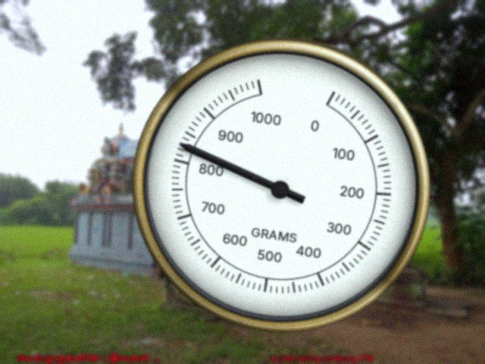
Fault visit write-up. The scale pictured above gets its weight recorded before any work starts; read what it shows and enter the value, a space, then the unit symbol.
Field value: 830 g
